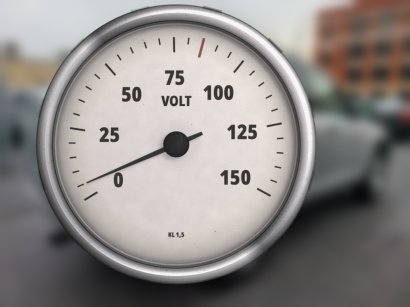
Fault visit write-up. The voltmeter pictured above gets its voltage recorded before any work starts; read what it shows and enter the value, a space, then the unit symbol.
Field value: 5 V
